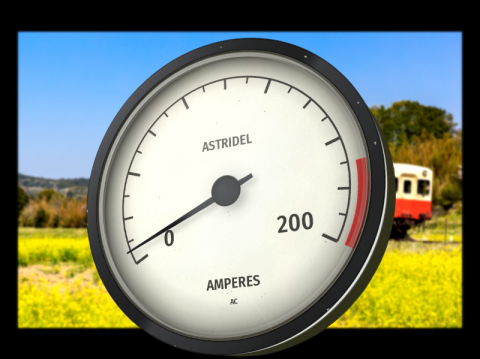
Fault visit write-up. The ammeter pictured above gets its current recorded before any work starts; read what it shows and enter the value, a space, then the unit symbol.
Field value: 5 A
